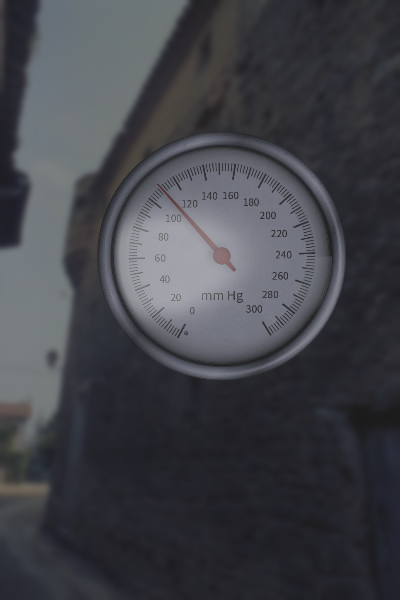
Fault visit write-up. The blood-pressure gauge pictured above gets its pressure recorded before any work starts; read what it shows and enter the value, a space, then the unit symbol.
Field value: 110 mmHg
